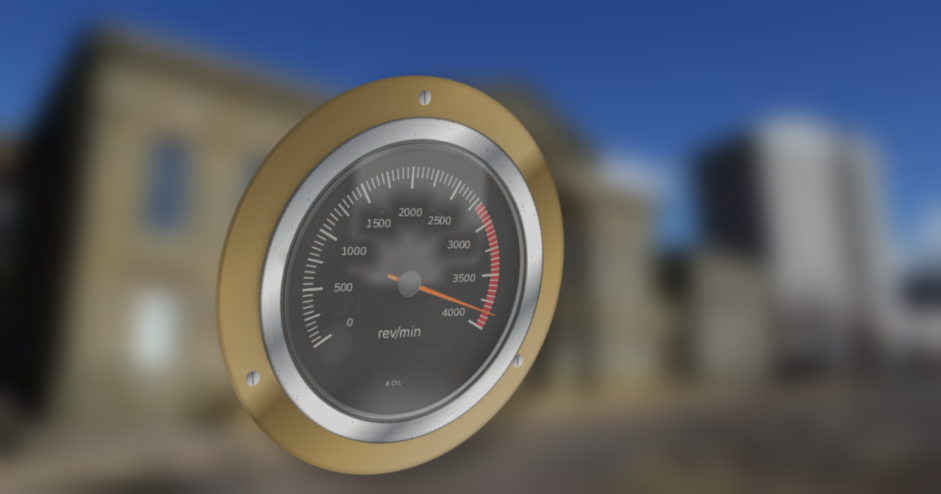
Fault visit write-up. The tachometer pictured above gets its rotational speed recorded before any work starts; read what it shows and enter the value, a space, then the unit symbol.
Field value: 3850 rpm
